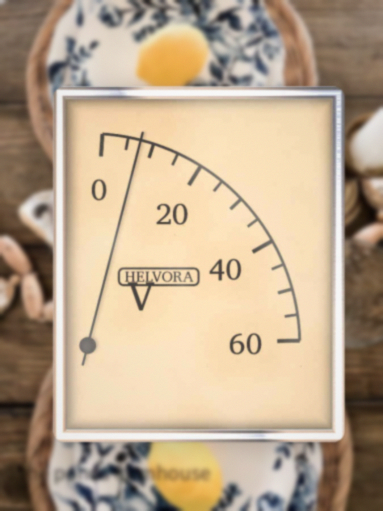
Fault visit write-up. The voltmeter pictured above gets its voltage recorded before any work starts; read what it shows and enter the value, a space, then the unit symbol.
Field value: 7.5 V
